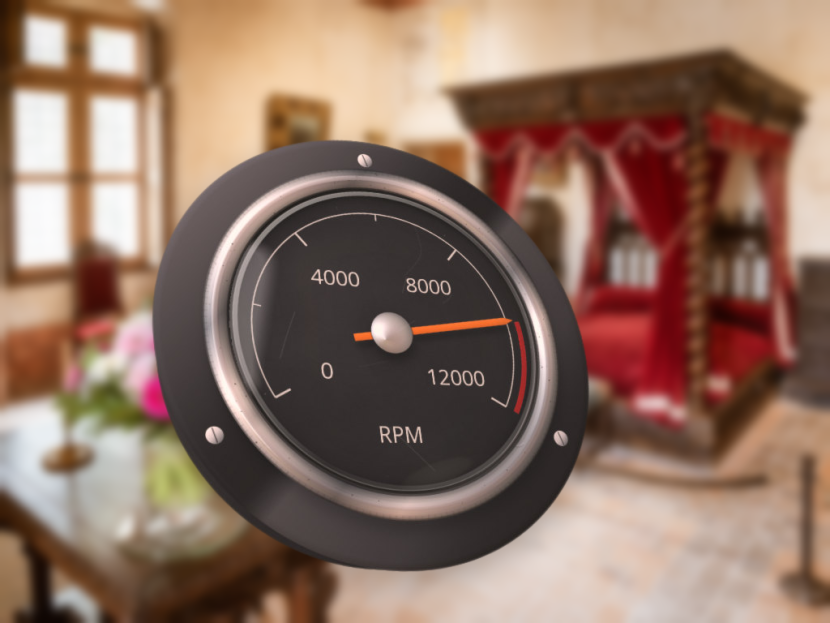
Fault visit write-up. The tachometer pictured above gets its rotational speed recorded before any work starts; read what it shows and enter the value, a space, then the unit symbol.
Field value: 10000 rpm
